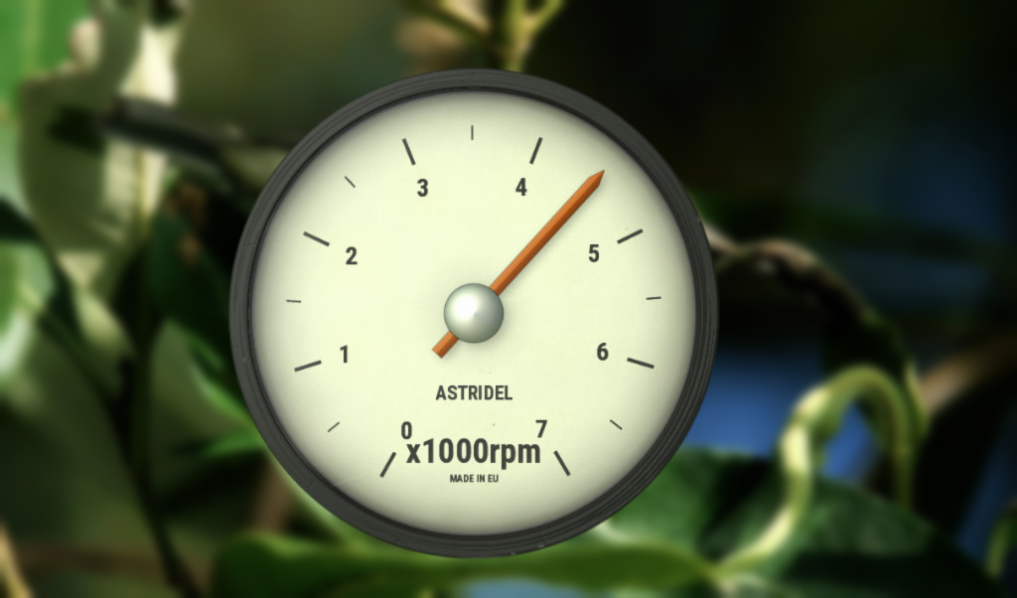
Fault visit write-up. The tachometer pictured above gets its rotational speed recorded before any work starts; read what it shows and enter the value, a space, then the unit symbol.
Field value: 4500 rpm
